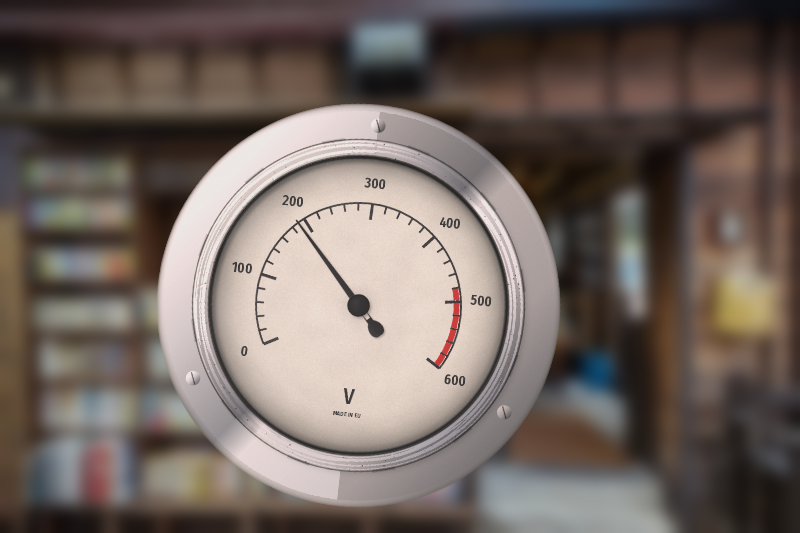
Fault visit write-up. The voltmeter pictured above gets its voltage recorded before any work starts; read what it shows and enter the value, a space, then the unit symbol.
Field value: 190 V
